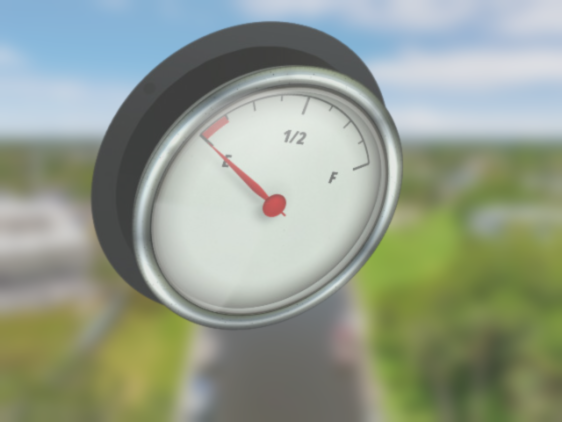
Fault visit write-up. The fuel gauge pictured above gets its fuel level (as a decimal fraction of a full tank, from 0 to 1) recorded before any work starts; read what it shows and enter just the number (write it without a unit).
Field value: 0
